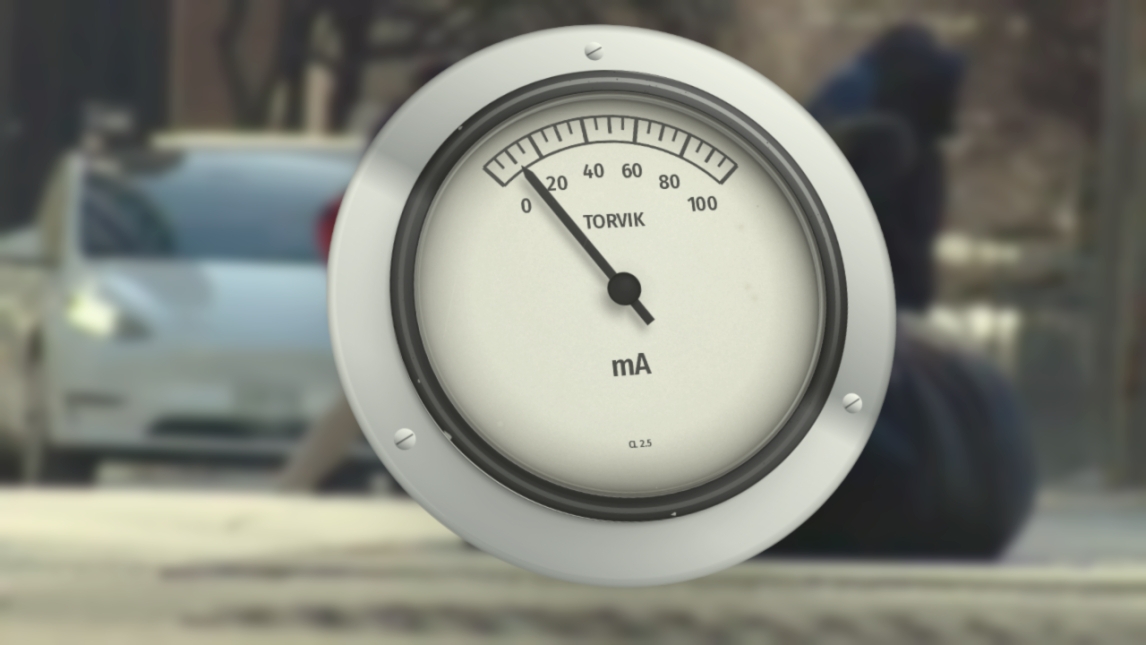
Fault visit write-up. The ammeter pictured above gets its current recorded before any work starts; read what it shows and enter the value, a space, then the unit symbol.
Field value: 10 mA
